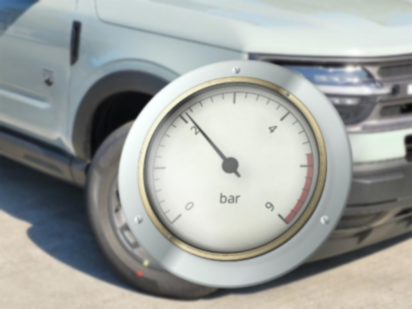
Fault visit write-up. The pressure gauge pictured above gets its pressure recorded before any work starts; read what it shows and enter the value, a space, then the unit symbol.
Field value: 2.1 bar
